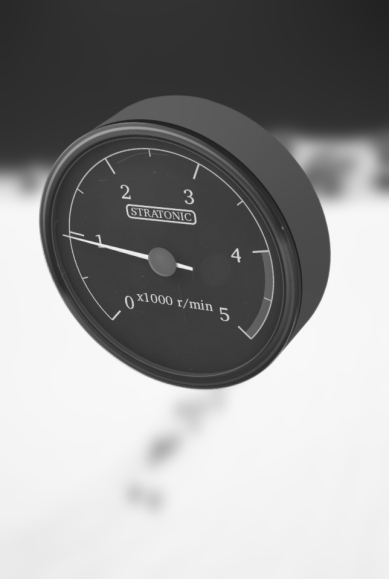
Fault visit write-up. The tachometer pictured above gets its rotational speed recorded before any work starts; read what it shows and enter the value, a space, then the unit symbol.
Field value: 1000 rpm
